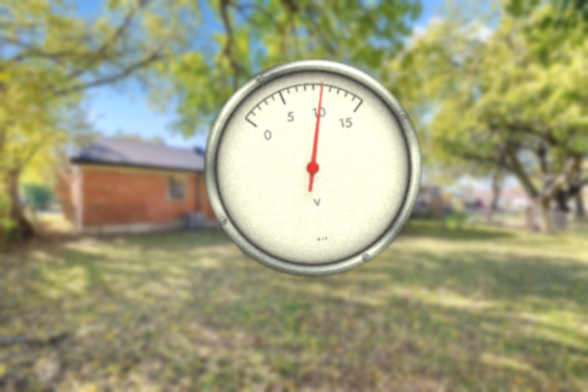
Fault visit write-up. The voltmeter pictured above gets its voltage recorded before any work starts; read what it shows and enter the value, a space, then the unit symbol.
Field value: 10 V
